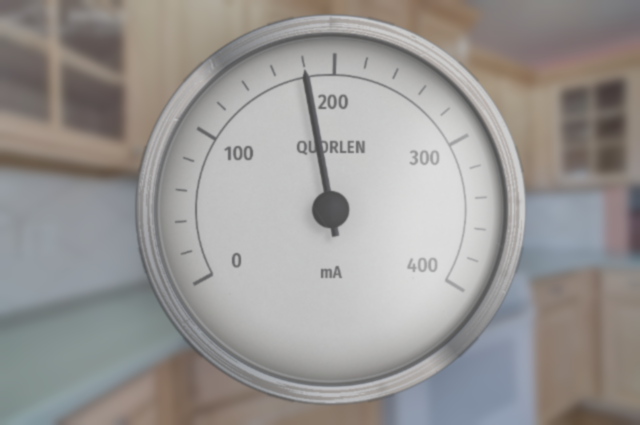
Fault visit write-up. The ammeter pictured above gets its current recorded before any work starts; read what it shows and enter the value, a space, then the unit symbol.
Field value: 180 mA
